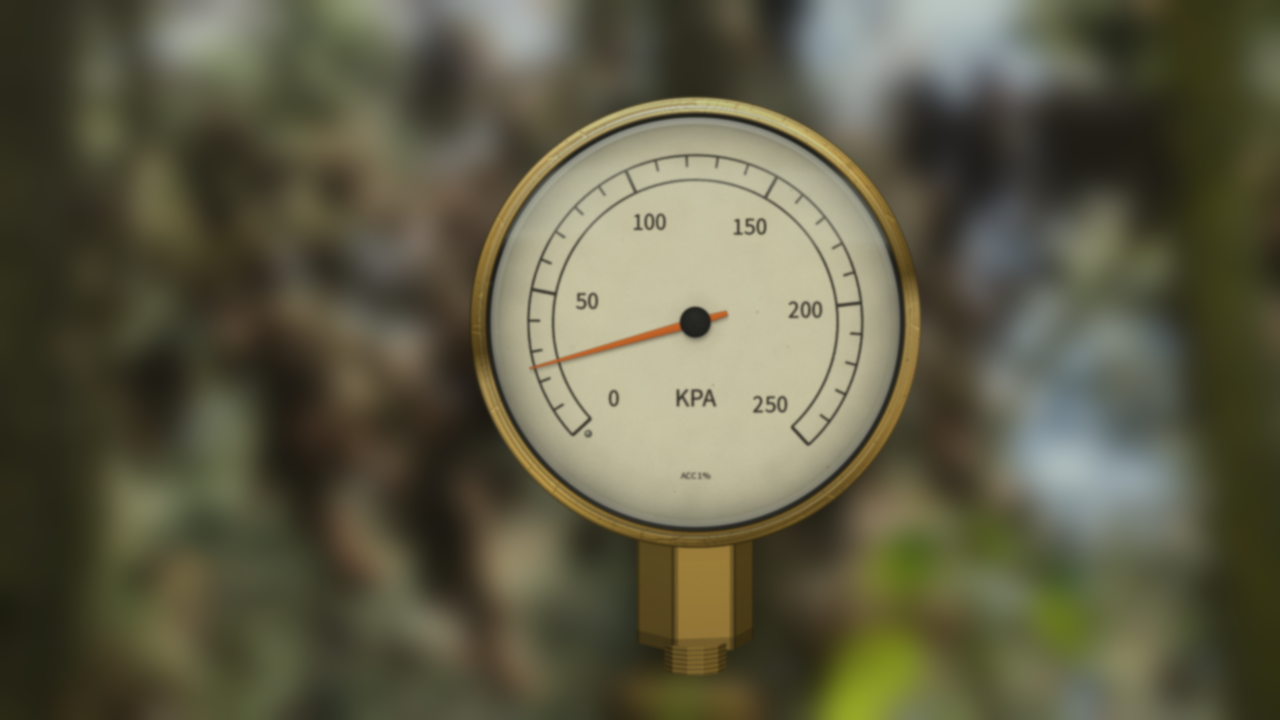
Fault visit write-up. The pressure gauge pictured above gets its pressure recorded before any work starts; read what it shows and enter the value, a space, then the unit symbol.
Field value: 25 kPa
